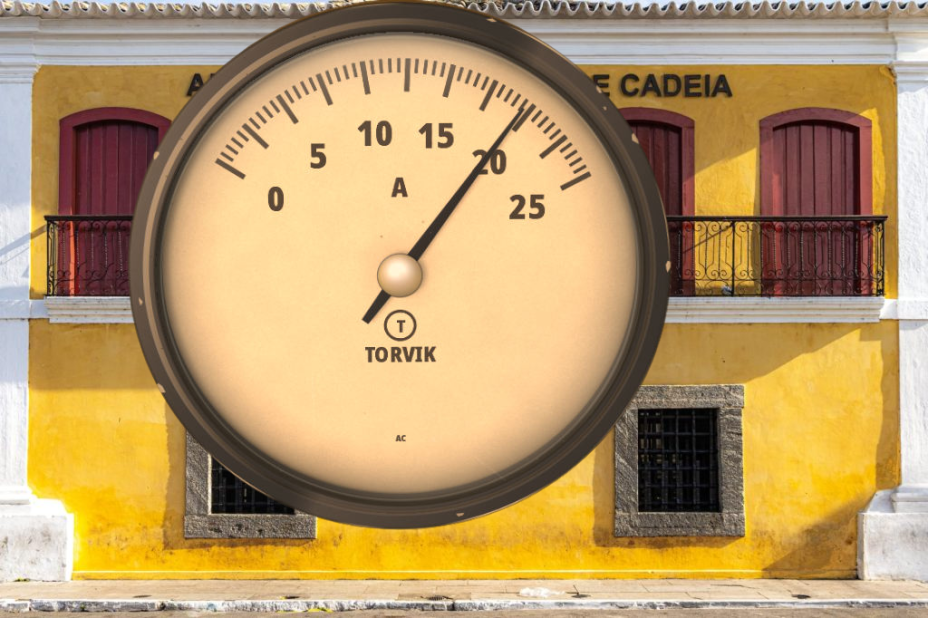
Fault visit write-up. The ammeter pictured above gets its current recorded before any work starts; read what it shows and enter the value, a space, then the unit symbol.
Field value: 19.5 A
